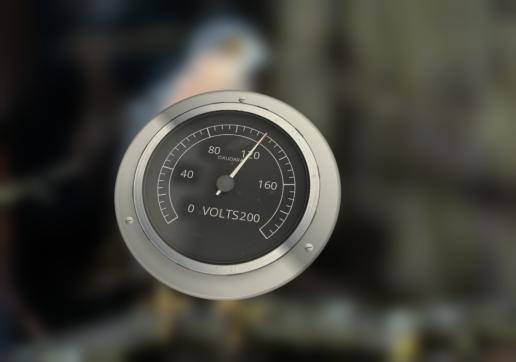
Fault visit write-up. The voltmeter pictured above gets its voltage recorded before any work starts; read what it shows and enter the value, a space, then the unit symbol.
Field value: 120 V
